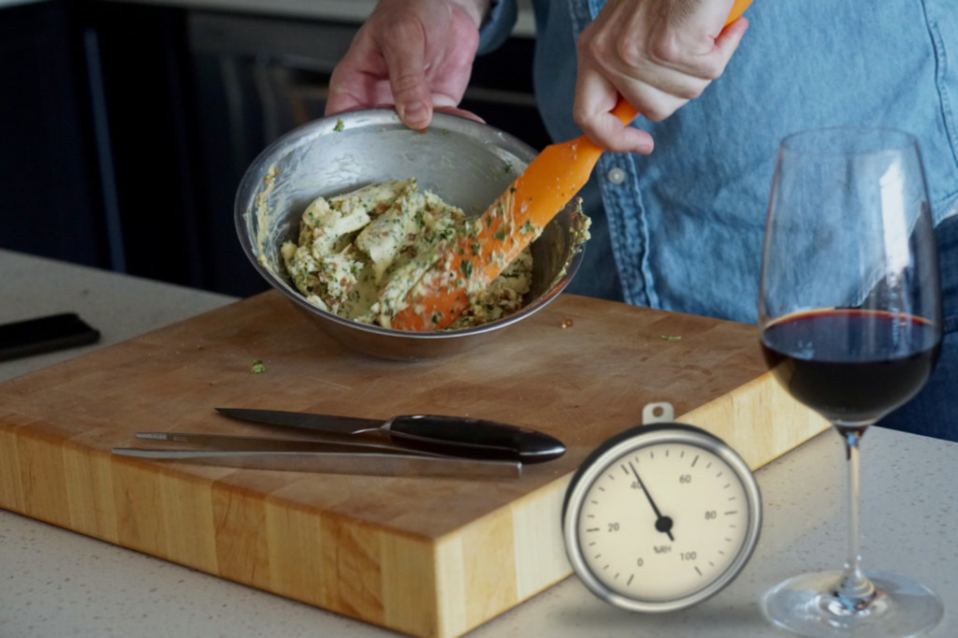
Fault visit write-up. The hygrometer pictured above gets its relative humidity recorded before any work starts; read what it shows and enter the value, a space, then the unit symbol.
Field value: 42 %
